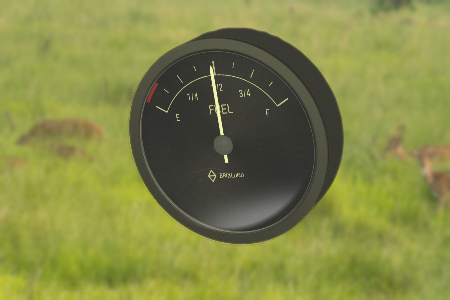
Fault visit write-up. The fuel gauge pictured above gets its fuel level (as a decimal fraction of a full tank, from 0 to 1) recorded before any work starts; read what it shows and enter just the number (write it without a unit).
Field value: 0.5
